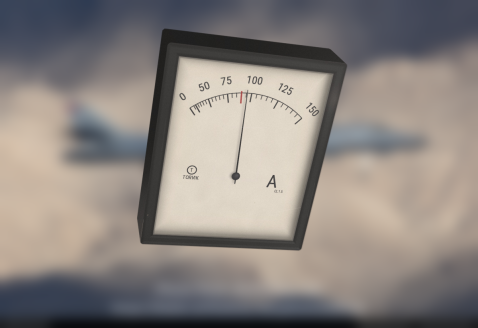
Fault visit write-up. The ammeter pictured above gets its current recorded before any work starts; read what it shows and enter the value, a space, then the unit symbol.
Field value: 95 A
